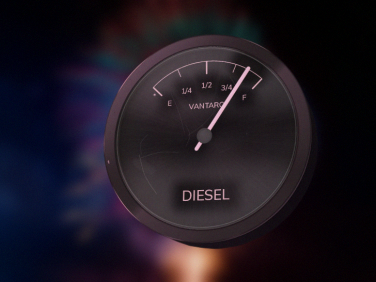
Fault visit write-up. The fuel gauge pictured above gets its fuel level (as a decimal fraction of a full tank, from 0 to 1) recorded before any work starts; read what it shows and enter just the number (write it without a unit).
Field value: 0.875
